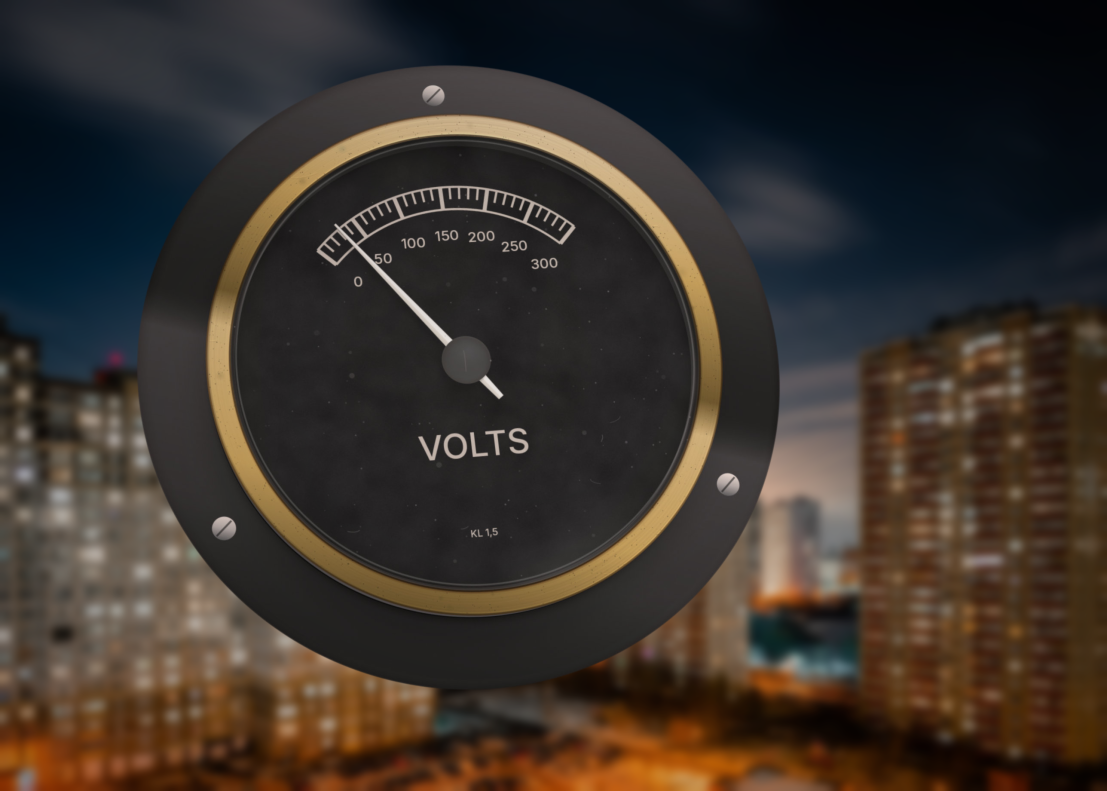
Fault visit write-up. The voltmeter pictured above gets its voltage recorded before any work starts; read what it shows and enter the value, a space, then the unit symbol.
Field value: 30 V
